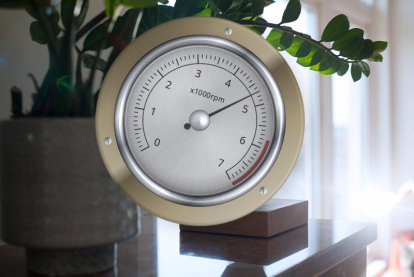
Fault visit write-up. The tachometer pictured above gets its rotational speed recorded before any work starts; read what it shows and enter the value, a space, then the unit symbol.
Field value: 4700 rpm
